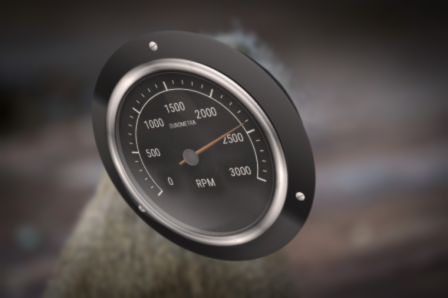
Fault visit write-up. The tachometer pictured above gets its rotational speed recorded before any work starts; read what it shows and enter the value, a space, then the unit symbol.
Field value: 2400 rpm
